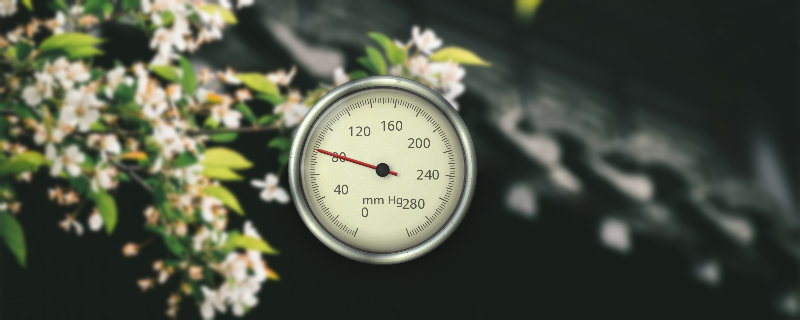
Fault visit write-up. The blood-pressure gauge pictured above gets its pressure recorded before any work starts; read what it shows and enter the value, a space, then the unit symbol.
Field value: 80 mmHg
